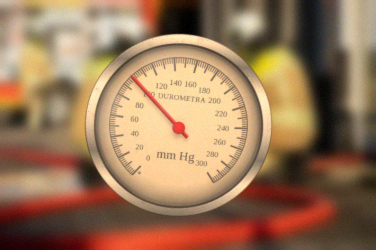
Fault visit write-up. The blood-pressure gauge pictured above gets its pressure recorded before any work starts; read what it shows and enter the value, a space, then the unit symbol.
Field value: 100 mmHg
